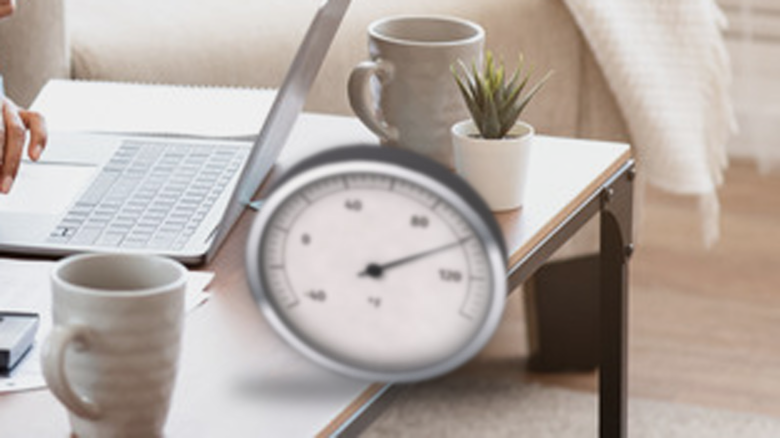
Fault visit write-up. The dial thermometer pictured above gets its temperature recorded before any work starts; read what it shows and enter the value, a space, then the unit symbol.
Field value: 100 °F
